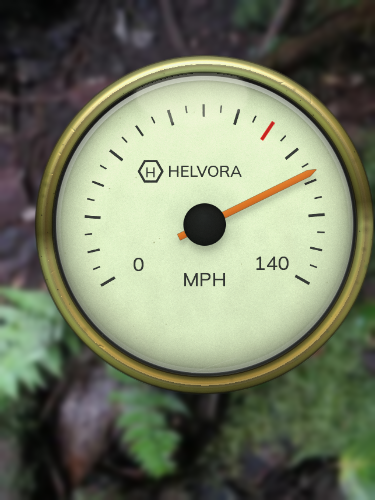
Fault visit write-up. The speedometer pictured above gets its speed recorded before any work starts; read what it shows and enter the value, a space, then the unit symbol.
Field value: 107.5 mph
